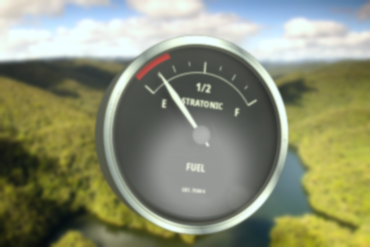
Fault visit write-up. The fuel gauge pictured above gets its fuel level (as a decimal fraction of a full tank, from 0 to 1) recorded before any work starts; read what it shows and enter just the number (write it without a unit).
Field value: 0.125
